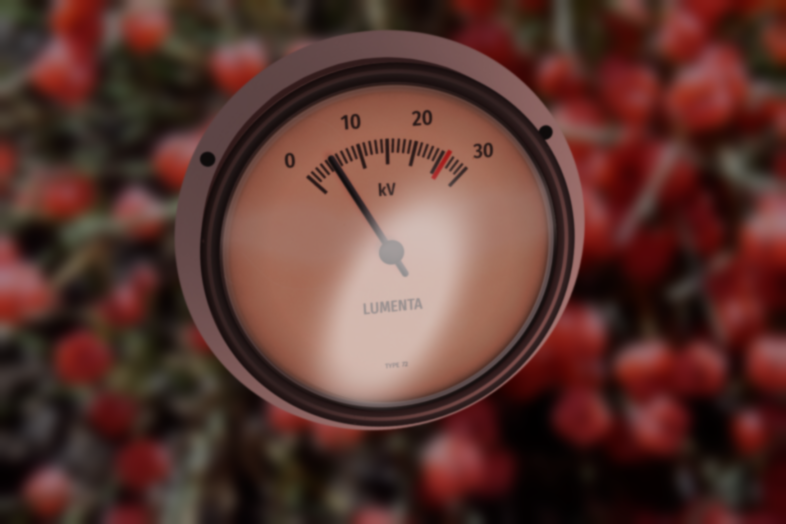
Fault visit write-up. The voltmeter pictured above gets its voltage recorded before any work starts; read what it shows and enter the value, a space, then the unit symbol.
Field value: 5 kV
